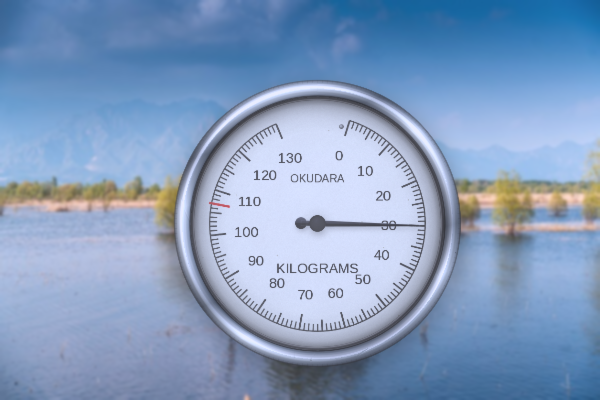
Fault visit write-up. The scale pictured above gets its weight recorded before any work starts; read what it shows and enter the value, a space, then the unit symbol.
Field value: 30 kg
